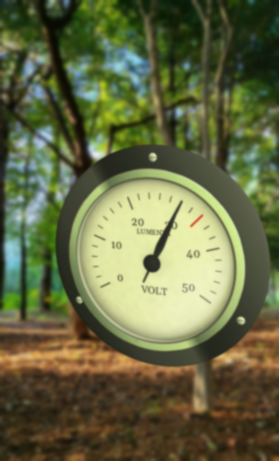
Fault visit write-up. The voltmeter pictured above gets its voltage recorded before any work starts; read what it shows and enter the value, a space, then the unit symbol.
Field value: 30 V
